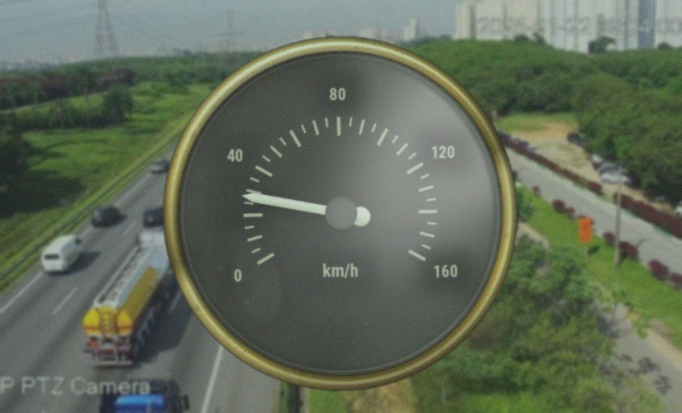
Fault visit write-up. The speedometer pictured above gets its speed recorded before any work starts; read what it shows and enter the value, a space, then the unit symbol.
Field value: 27.5 km/h
